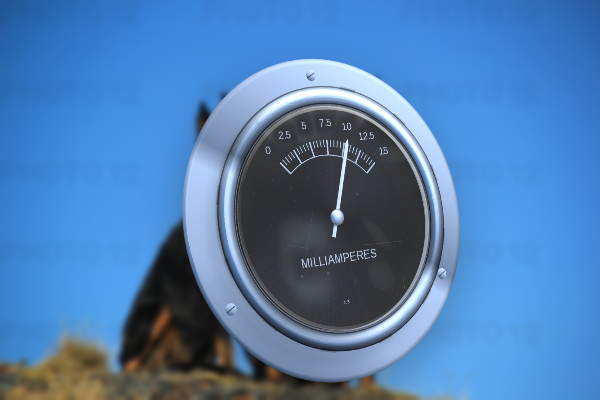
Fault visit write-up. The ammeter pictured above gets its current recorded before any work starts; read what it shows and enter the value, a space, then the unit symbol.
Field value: 10 mA
